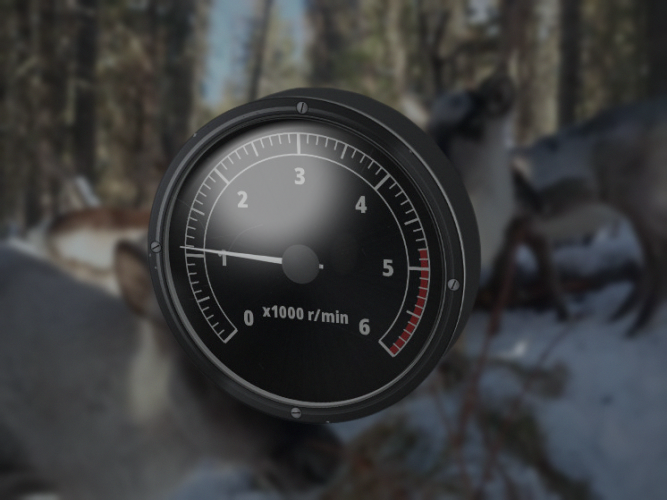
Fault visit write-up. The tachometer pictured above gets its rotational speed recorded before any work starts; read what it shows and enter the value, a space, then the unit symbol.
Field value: 1100 rpm
